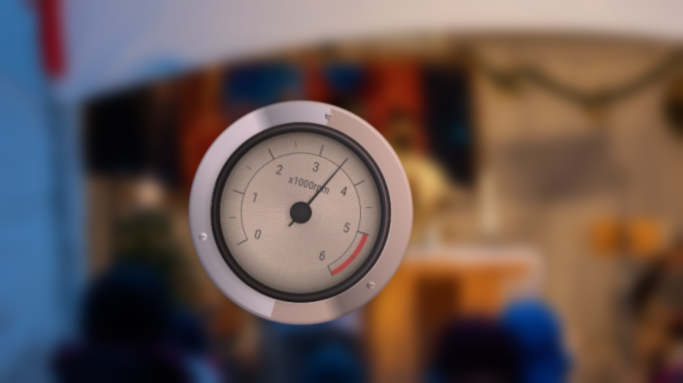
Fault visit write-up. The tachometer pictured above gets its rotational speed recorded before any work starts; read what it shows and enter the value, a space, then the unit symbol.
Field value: 3500 rpm
